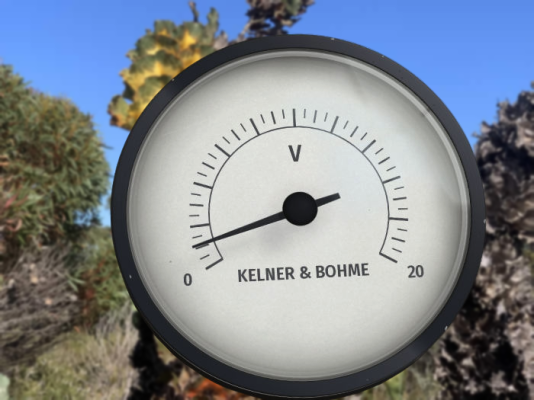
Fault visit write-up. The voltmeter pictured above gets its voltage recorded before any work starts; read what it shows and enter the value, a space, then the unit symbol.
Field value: 1 V
